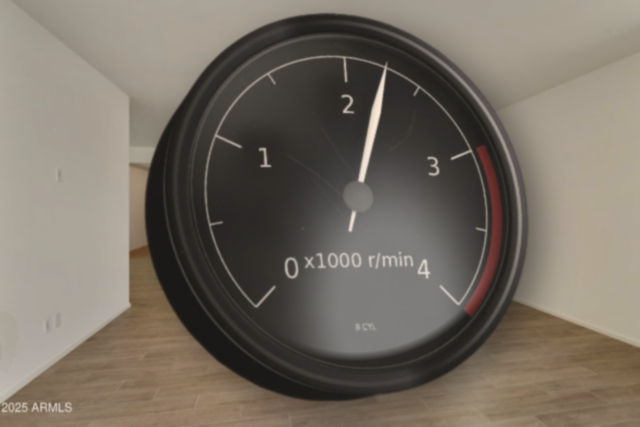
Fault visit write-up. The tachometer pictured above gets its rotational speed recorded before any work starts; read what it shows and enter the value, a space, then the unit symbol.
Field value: 2250 rpm
